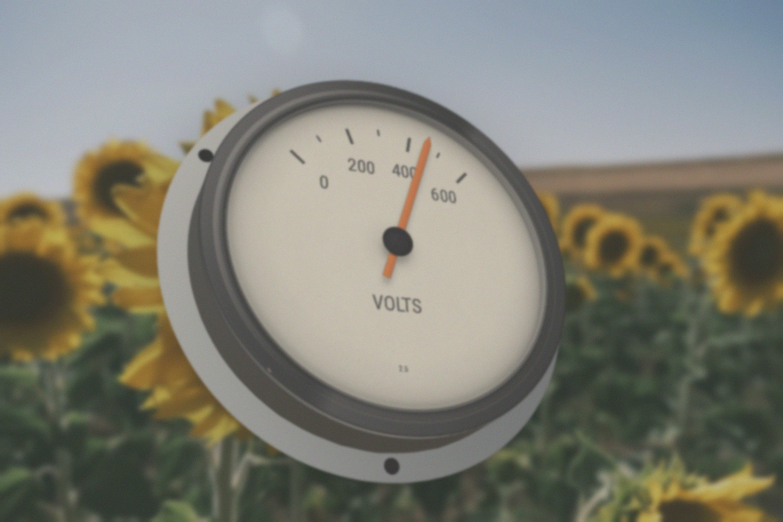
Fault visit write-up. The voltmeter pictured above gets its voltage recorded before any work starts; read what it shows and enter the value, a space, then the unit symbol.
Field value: 450 V
